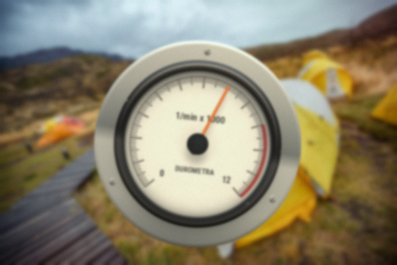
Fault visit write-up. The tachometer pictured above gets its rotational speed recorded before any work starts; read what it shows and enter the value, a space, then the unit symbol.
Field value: 7000 rpm
